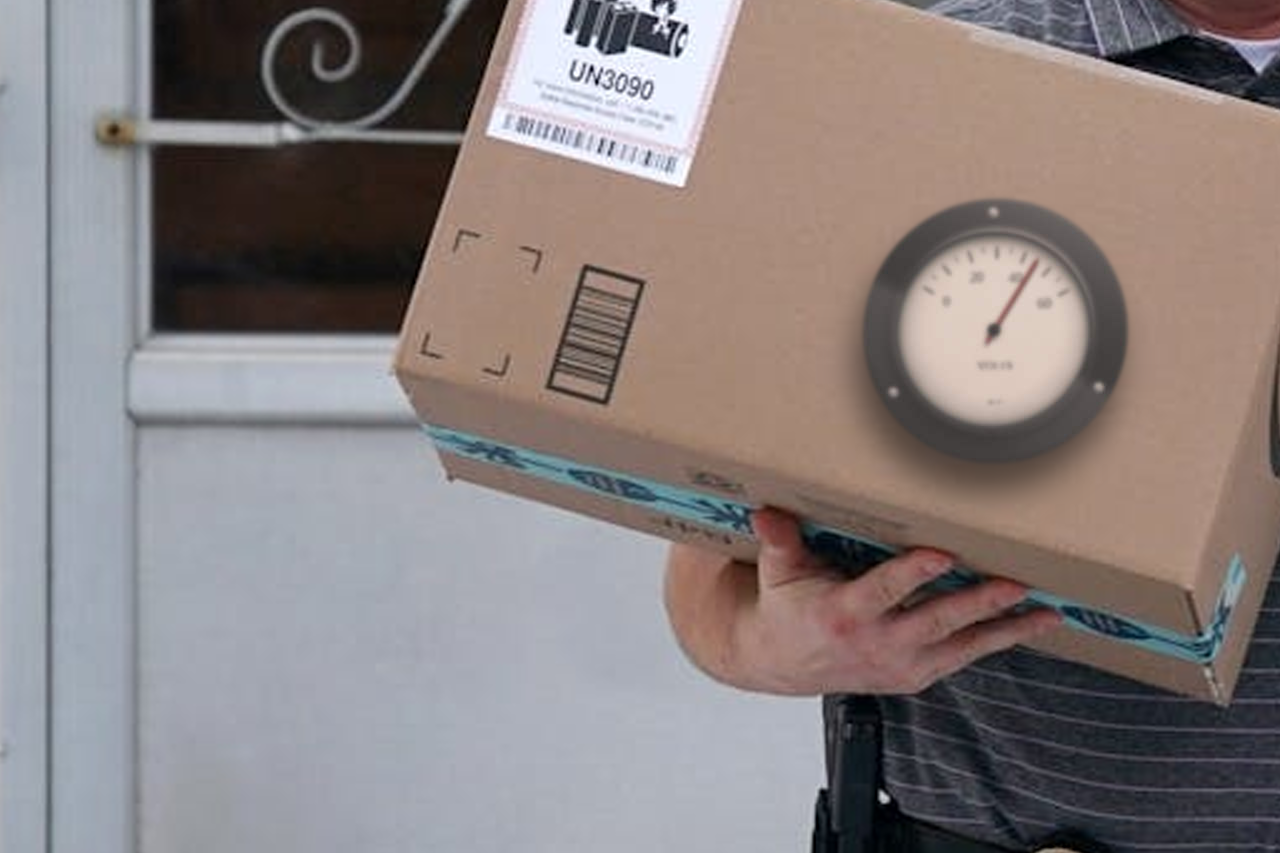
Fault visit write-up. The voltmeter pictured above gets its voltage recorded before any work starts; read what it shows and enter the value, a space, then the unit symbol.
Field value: 45 V
